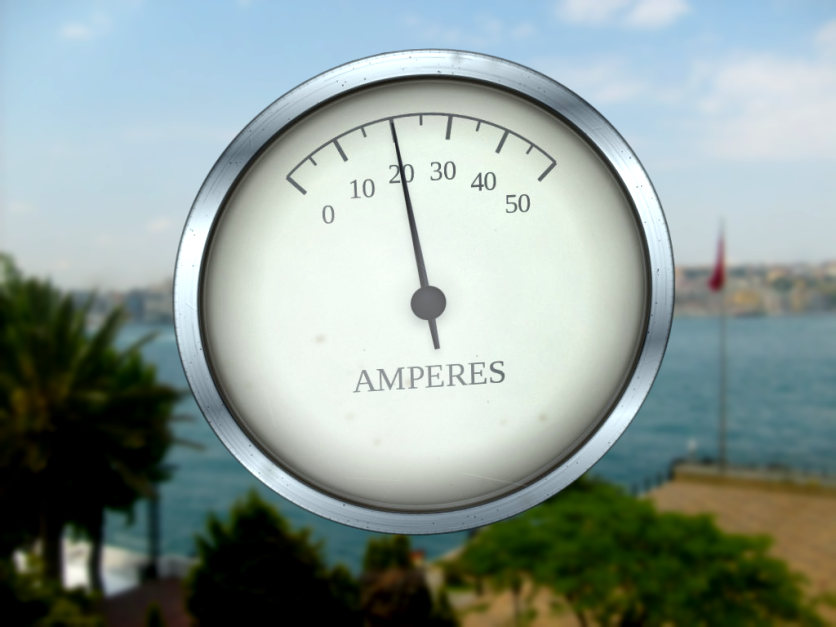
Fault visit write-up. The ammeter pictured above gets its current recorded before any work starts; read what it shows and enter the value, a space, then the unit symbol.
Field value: 20 A
